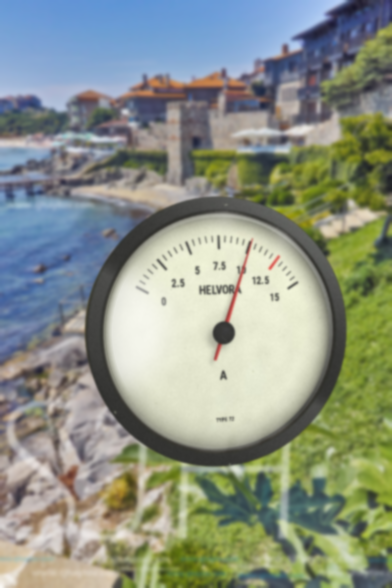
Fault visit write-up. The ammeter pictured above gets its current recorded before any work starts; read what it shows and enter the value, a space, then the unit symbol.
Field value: 10 A
